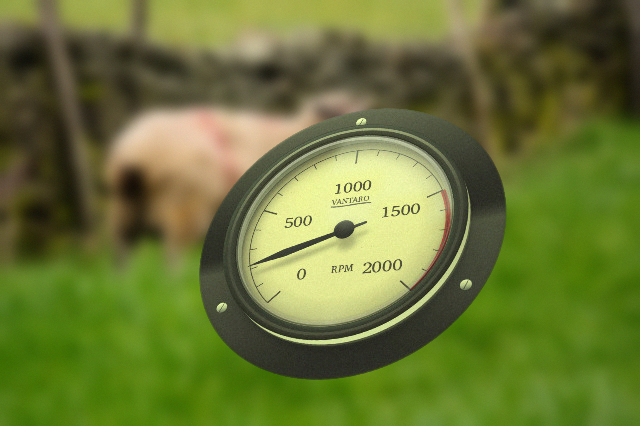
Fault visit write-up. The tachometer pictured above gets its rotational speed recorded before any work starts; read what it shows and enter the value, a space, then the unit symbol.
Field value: 200 rpm
